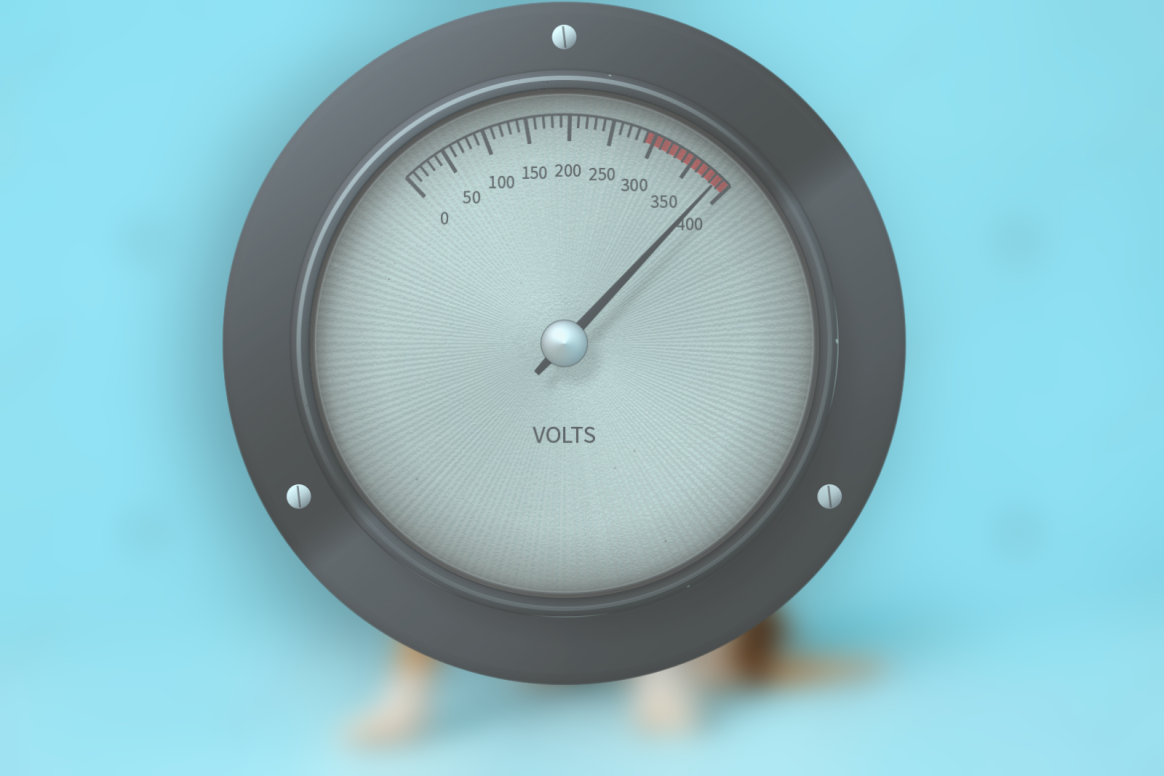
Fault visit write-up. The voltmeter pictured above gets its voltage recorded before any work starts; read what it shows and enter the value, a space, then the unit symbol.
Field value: 385 V
